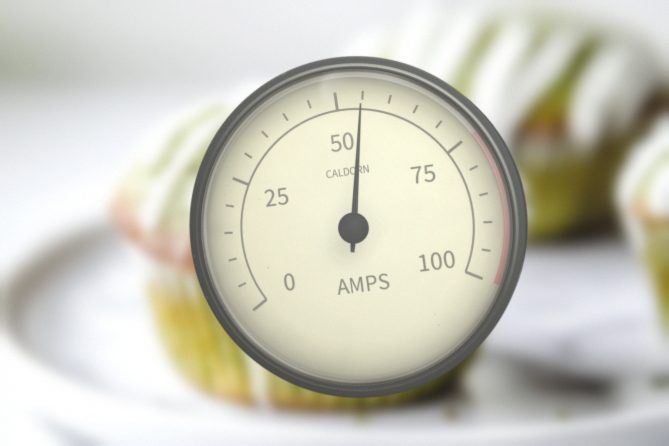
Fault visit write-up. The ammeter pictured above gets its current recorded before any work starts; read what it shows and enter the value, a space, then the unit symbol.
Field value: 55 A
